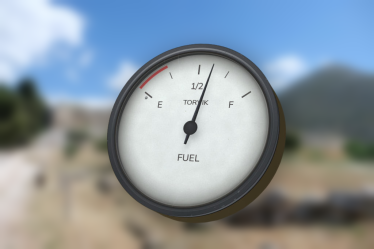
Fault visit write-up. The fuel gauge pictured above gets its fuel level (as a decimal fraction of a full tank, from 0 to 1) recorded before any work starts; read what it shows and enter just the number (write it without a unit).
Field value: 0.625
